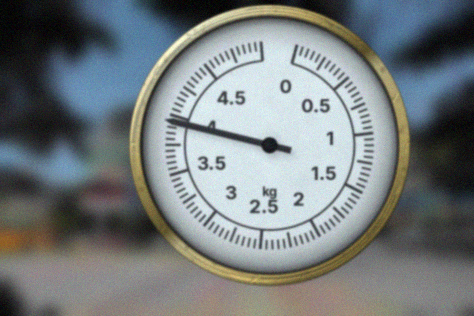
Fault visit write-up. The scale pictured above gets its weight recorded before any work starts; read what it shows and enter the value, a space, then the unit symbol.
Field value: 3.95 kg
